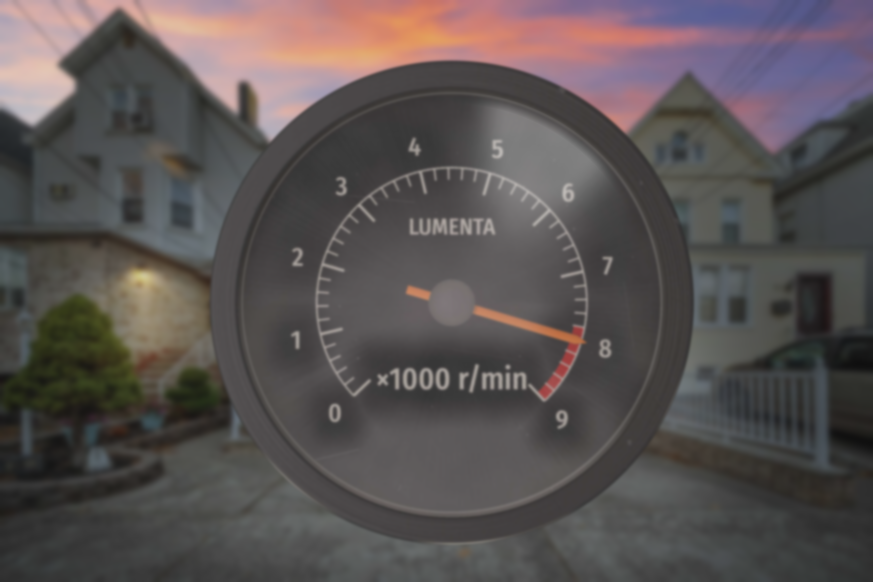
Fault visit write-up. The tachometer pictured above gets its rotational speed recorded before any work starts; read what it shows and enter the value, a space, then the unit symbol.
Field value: 8000 rpm
